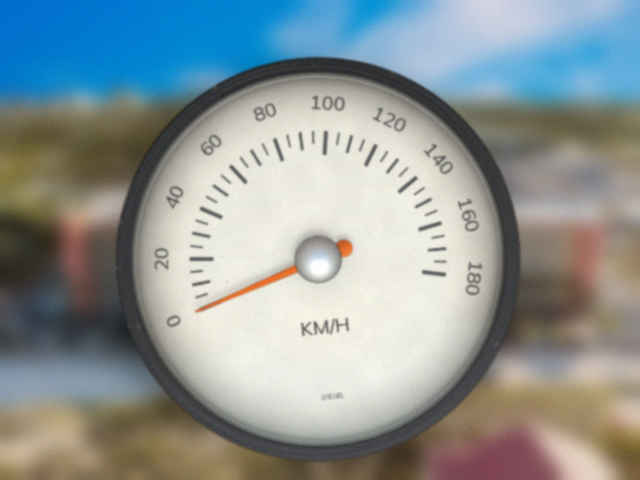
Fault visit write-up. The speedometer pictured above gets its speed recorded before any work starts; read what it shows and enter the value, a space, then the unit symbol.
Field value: 0 km/h
